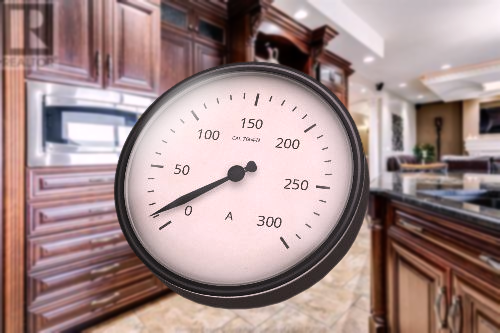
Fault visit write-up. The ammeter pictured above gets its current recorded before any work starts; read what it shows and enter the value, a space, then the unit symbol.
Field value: 10 A
